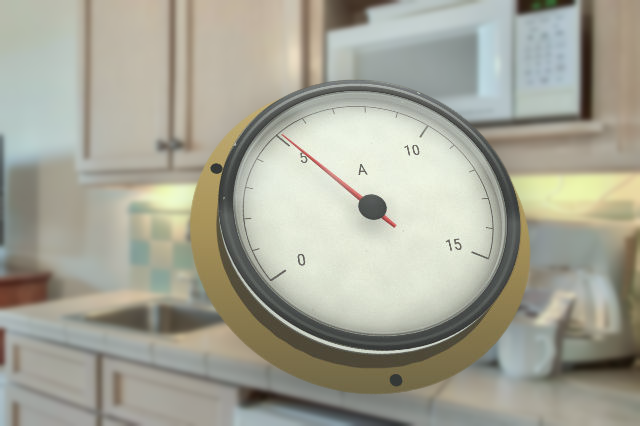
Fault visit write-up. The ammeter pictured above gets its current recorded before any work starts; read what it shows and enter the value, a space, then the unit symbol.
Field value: 5 A
